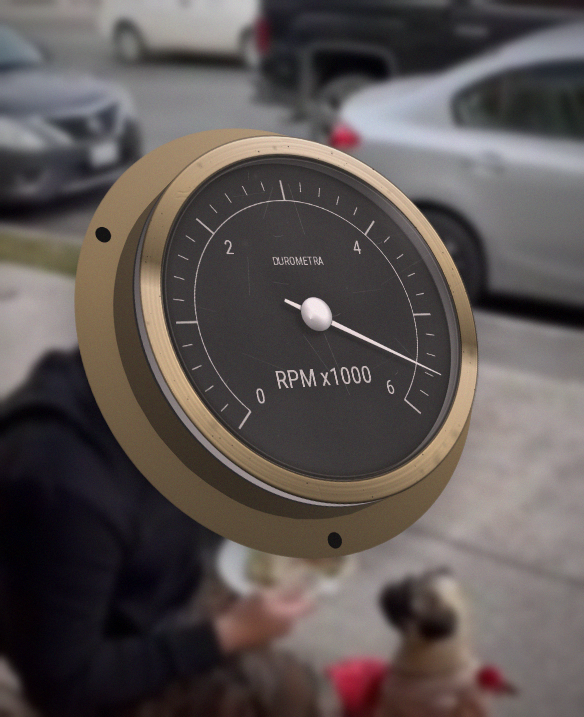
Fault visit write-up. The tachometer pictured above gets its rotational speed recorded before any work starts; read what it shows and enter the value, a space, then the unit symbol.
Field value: 5600 rpm
